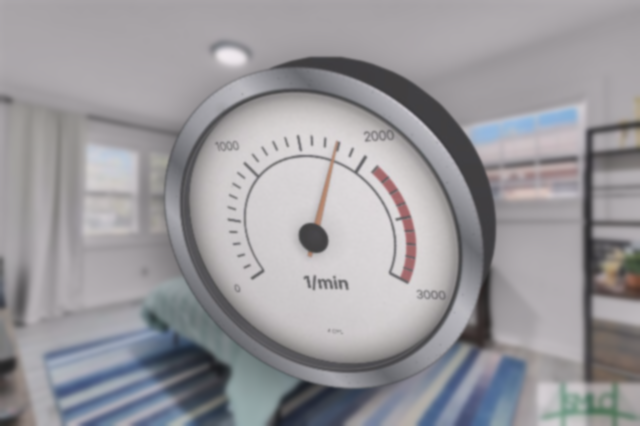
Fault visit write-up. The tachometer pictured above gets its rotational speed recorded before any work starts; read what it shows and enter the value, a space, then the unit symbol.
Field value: 1800 rpm
